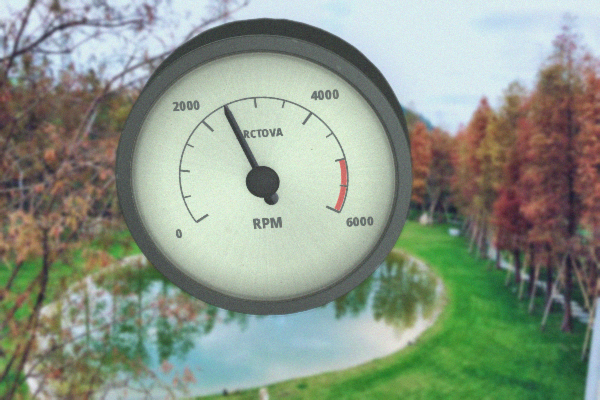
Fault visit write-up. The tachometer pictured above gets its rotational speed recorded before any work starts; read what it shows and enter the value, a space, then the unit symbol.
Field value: 2500 rpm
